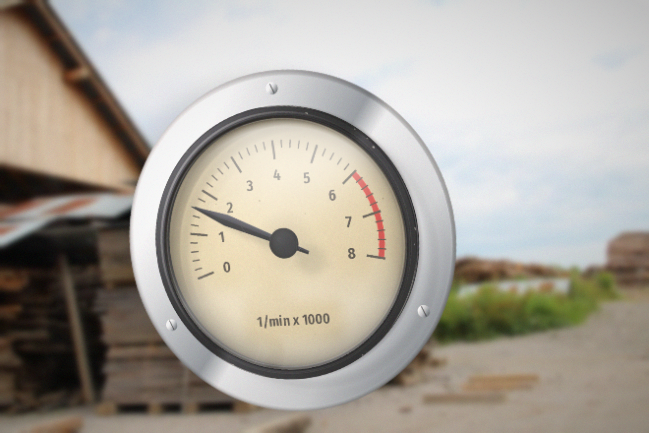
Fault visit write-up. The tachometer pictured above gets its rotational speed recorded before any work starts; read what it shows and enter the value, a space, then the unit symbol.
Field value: 1600 rpm
